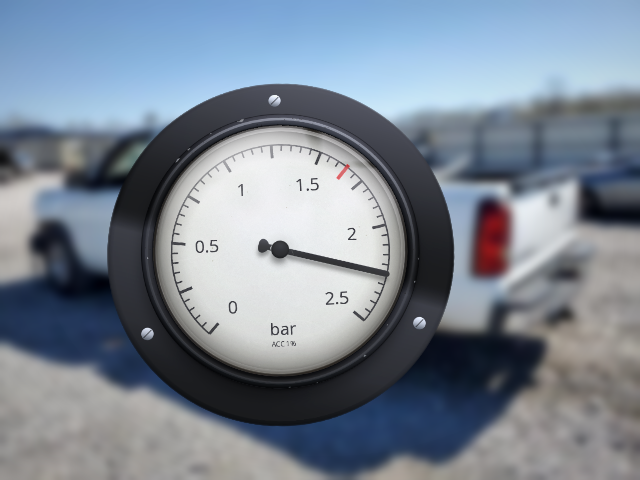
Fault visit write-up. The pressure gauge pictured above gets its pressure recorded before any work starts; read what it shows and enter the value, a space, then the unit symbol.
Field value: 2.25 bar
